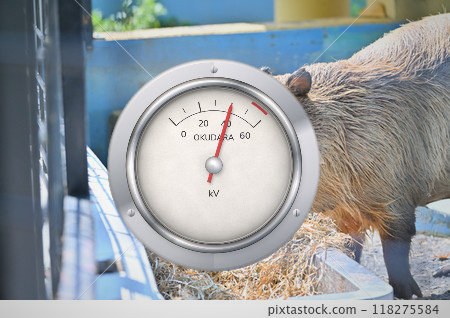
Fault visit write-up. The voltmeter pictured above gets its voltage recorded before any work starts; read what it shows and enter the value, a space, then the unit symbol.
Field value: 40 kV
